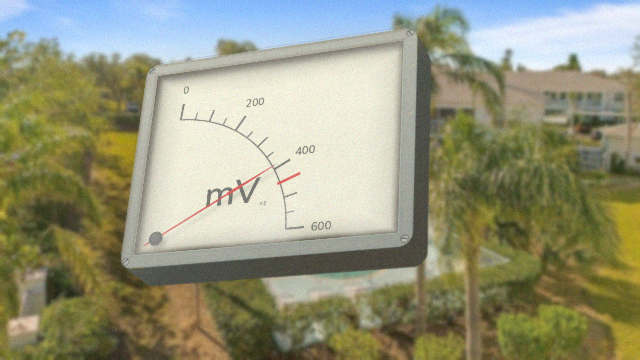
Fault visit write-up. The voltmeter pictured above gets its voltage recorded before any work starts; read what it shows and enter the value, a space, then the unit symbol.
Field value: 400 mV
